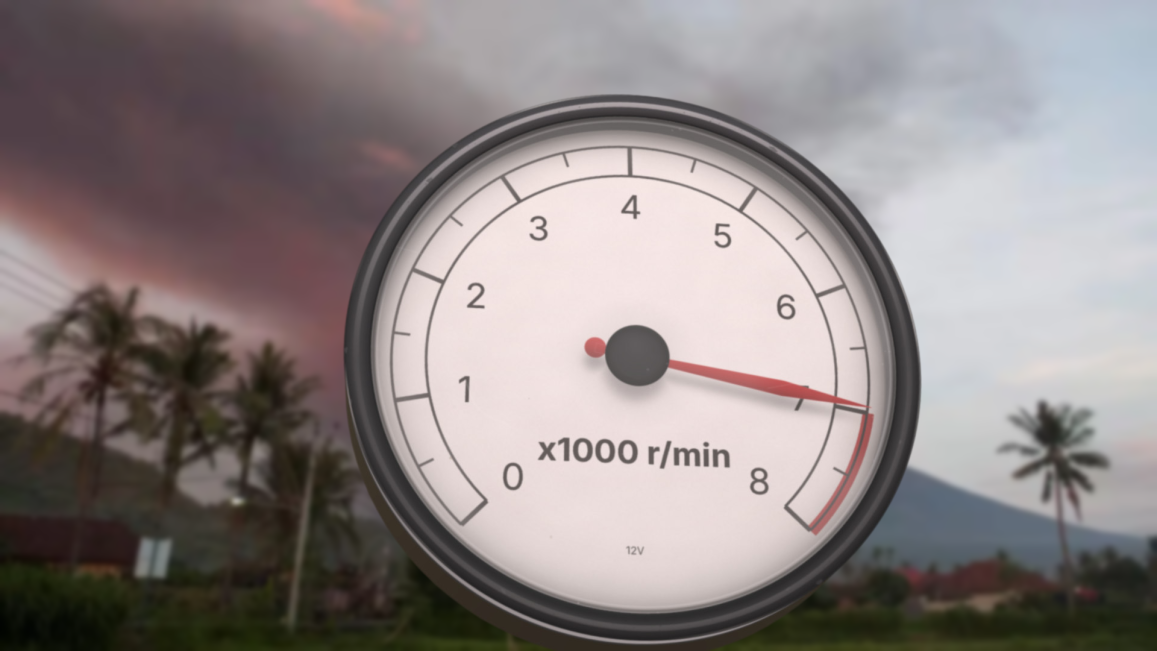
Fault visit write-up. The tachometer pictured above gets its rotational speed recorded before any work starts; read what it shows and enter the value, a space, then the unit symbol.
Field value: 7000 rpm
